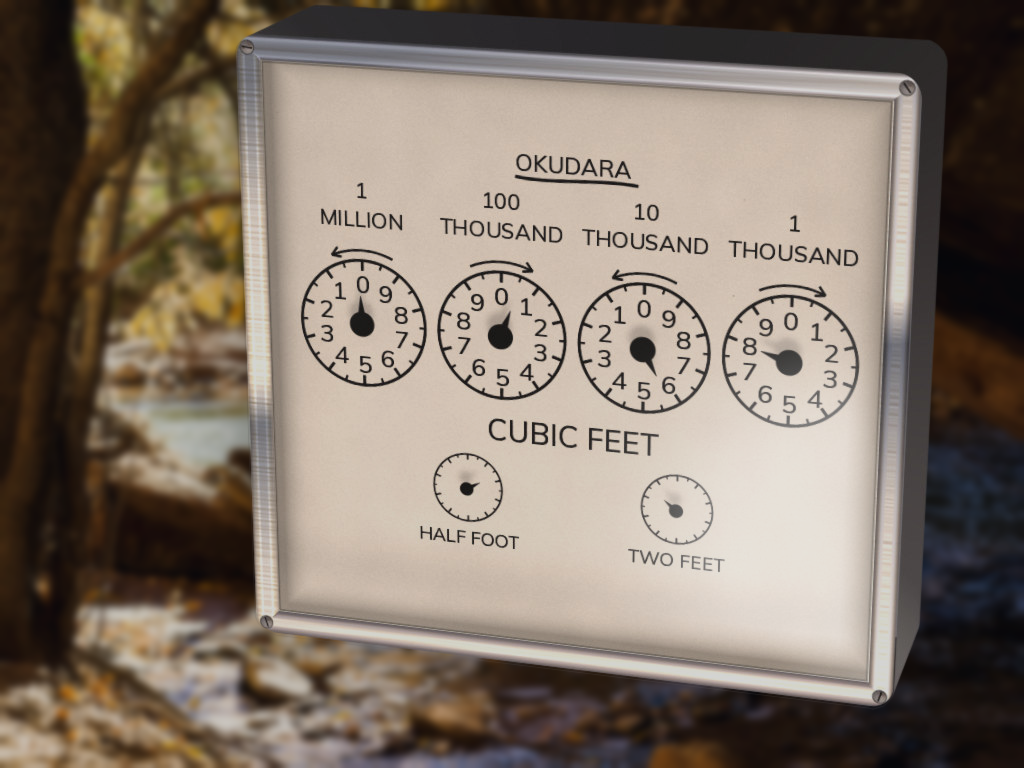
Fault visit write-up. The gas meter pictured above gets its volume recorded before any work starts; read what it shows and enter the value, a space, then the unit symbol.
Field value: 5800 ft³
